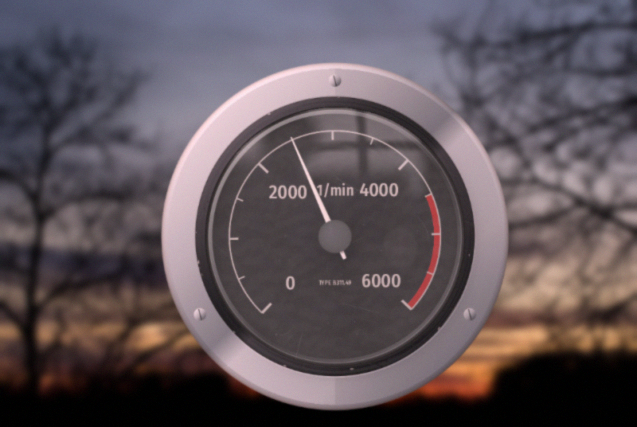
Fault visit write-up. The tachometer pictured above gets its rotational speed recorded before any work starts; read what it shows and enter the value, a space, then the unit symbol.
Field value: 2500 rpm
